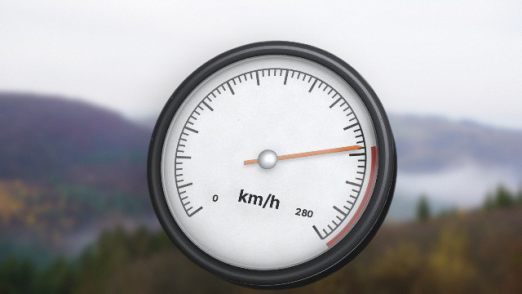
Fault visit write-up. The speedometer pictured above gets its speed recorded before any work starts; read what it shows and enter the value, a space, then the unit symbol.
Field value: 216 km/h
